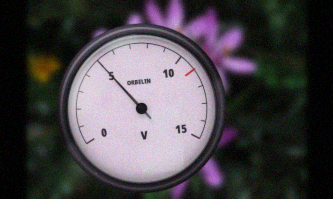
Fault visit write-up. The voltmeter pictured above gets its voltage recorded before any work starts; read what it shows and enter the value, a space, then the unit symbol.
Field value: 5 V
